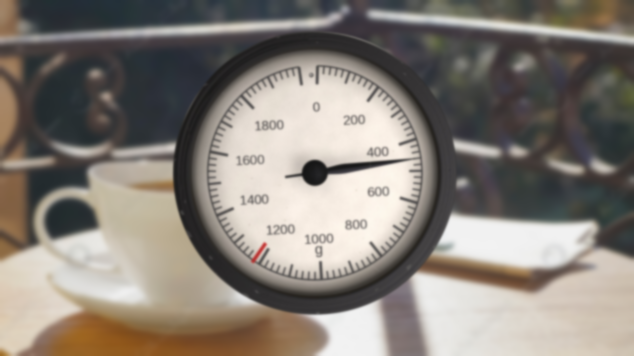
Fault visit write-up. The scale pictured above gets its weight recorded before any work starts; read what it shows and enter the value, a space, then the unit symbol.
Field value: 460 g
